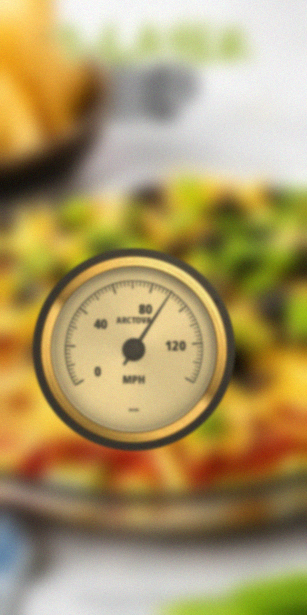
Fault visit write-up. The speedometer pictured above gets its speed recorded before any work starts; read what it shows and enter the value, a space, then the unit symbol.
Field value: 90 mph
